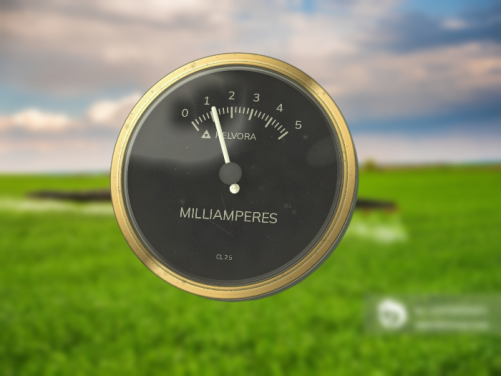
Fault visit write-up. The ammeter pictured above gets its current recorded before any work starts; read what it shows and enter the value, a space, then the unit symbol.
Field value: 1.2 mA
